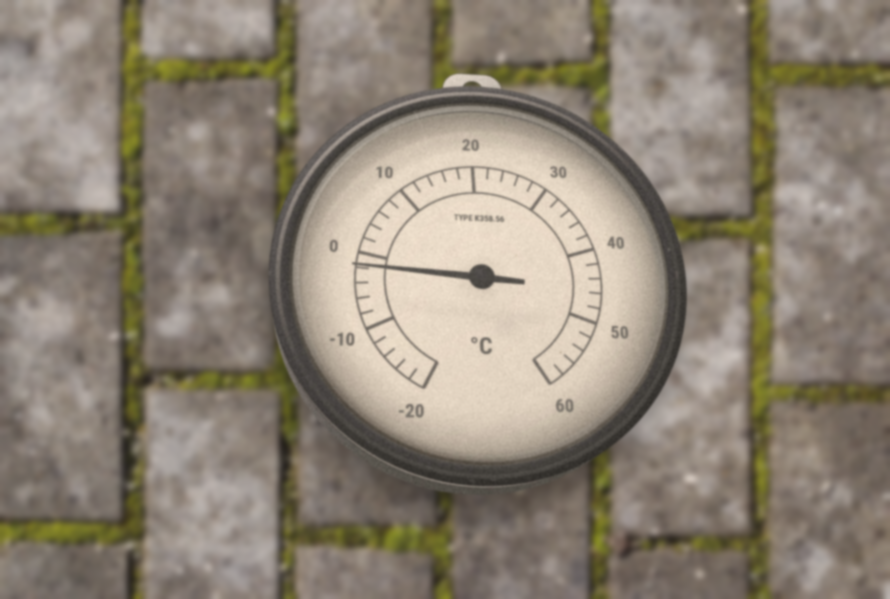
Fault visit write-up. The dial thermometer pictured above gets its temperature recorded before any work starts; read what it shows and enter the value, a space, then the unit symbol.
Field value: -2 °C
